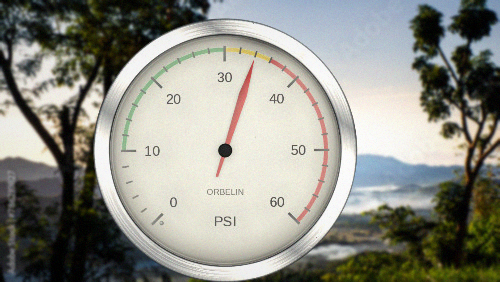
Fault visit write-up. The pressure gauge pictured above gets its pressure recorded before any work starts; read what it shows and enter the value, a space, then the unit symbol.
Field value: 34 psi
